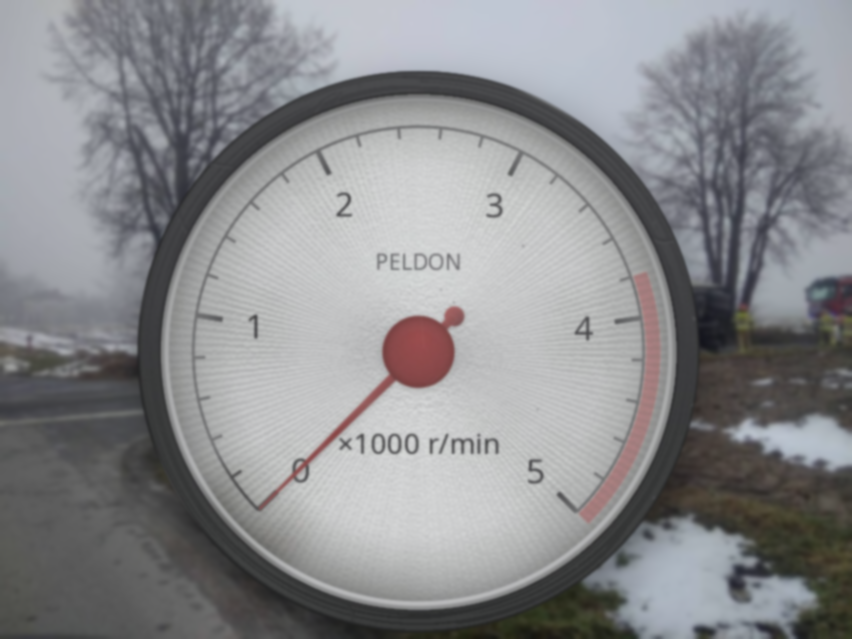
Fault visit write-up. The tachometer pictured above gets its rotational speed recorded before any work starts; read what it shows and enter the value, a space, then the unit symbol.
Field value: 0 rpm
